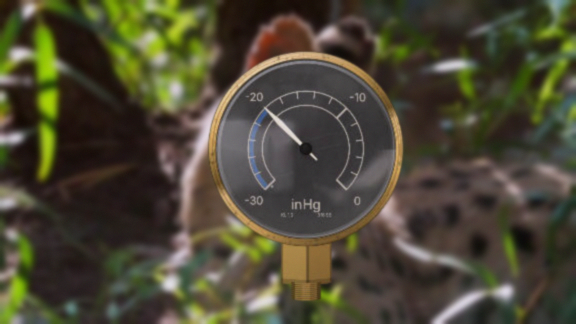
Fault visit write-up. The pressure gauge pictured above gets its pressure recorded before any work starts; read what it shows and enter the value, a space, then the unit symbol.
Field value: -20 inHg
